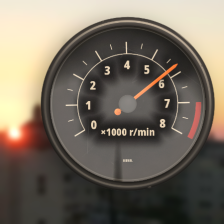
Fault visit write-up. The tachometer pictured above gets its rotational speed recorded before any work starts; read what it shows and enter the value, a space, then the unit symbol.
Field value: 5750 rpm
